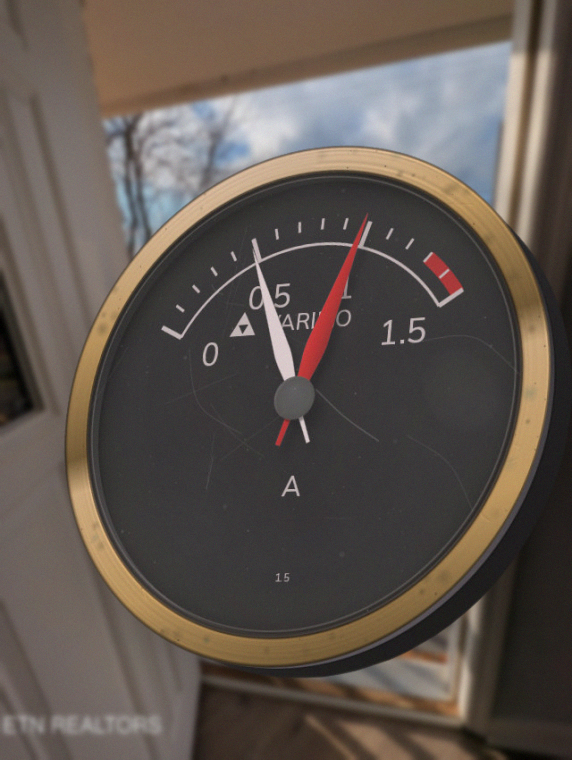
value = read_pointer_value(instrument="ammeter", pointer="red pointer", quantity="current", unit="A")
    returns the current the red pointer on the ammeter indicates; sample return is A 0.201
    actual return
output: A 1
